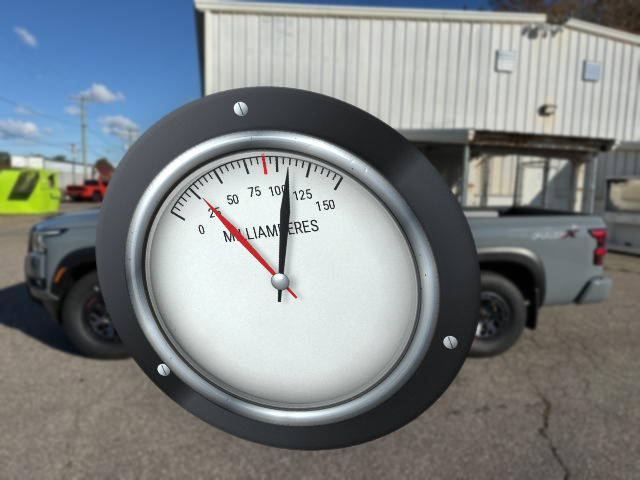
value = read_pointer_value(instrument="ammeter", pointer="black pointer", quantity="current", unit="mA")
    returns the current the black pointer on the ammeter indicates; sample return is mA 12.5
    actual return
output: mA 110
